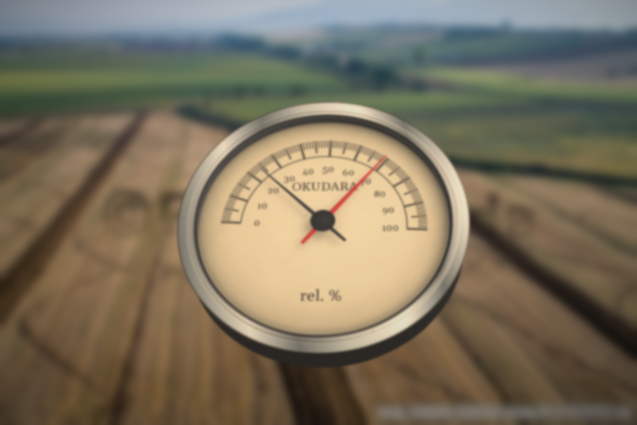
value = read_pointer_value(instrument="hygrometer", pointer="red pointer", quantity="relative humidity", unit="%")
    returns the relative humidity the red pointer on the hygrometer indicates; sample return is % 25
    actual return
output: % 70
